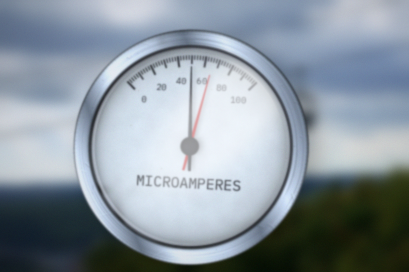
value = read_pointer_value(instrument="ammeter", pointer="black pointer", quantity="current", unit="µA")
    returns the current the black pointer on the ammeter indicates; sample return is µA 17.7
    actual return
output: µA 50
